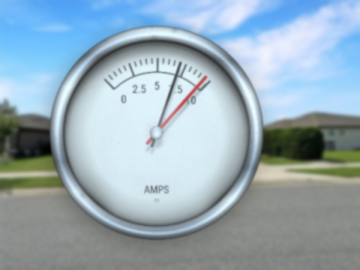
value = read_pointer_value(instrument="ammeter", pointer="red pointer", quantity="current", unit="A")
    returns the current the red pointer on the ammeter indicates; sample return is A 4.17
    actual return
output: A 9.5
